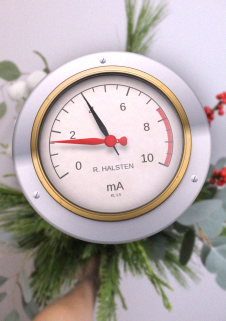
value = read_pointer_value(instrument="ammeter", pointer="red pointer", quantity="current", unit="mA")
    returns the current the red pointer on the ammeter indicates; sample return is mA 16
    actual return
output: mA 1.5
